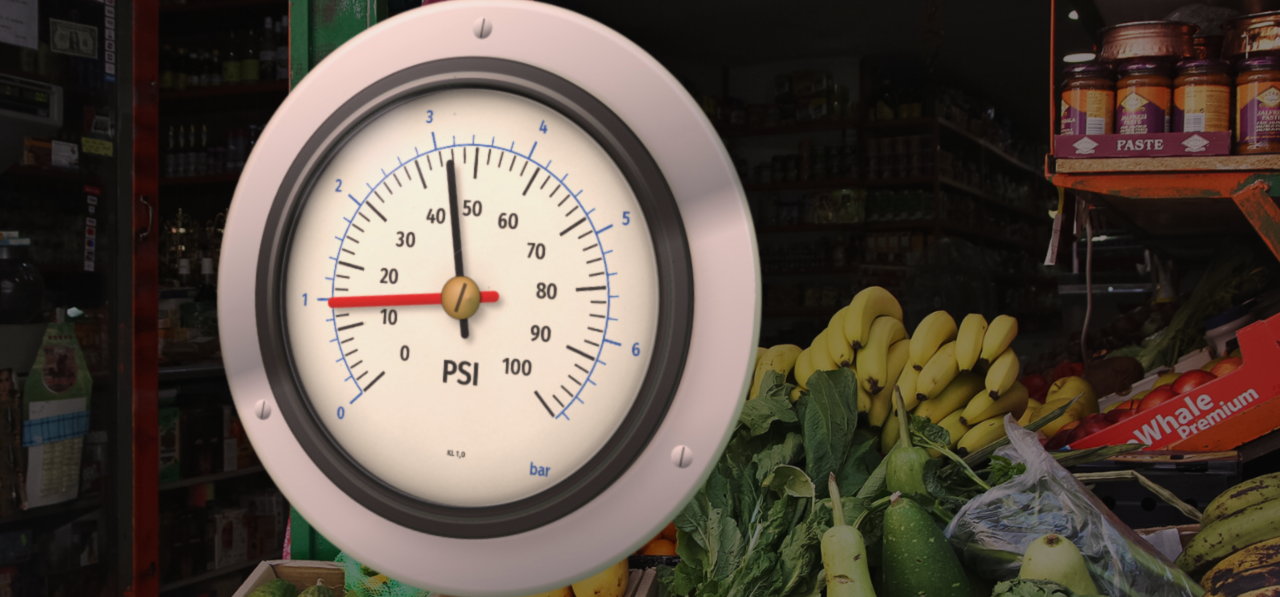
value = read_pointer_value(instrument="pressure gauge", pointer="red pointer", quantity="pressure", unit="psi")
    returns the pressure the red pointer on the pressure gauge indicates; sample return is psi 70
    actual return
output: psi 14
